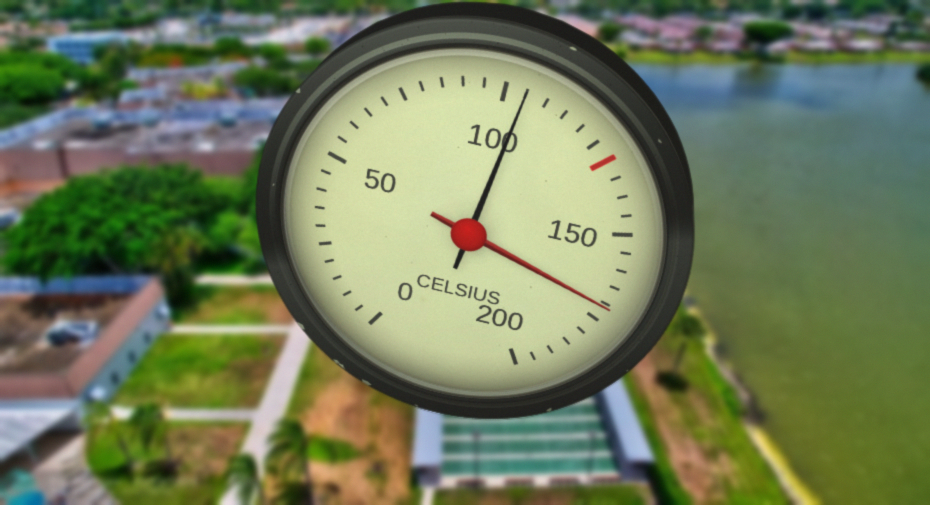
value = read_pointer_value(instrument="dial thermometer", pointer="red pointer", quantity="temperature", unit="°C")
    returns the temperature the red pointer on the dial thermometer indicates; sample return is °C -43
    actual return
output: °C 170
